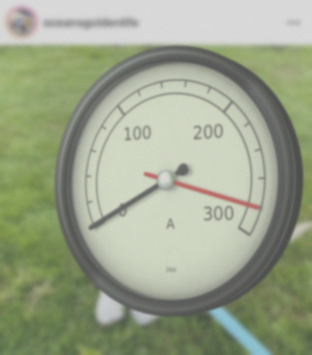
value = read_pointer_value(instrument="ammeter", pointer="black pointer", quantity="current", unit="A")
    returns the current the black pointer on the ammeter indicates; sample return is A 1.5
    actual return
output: A 0
